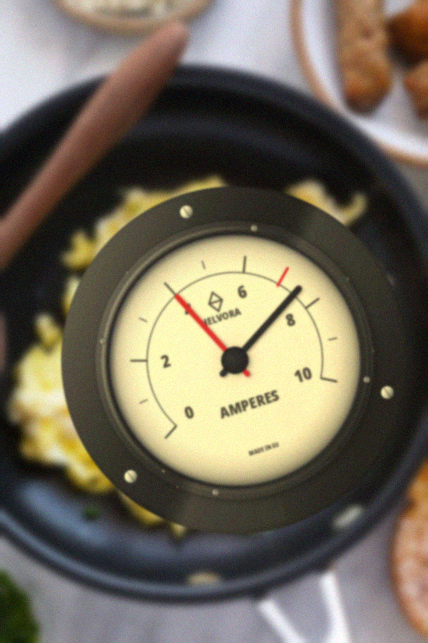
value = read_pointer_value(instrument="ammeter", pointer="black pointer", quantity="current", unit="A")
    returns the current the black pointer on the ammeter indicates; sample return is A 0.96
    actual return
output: A 7.5
